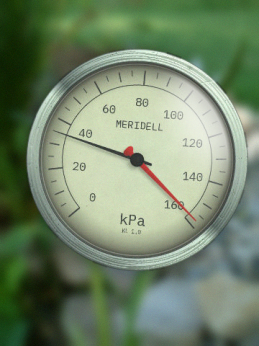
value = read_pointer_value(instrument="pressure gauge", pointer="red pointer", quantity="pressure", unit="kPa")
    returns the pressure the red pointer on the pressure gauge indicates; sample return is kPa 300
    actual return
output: kPa 157.5
